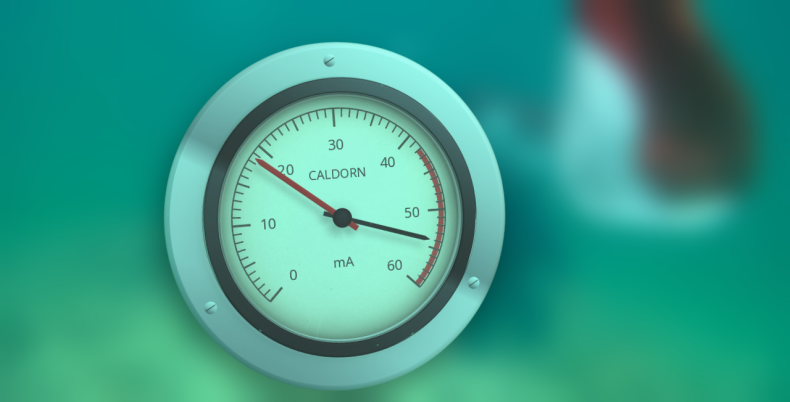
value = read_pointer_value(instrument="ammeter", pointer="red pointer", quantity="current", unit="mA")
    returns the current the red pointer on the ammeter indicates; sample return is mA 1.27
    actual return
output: mA 18.5
